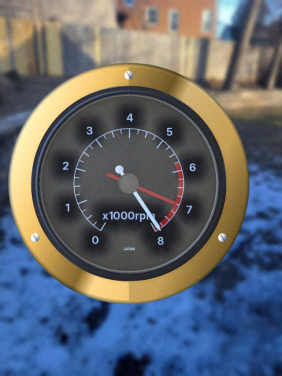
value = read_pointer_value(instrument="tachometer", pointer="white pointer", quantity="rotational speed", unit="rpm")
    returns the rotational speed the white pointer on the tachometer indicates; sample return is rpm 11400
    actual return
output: rpm 7875
